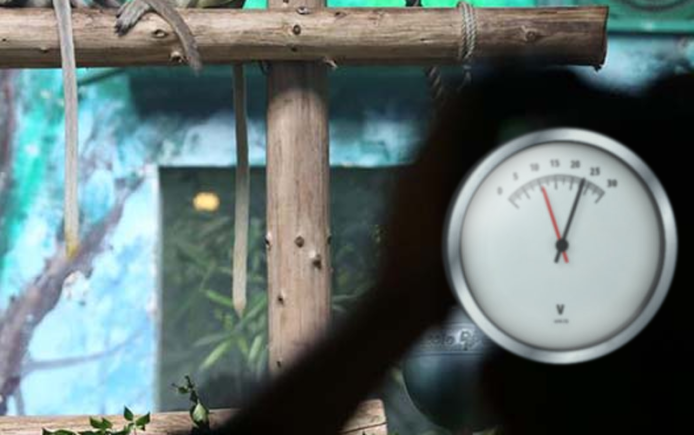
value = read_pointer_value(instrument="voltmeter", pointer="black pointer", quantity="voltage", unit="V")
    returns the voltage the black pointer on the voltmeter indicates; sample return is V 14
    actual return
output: V 22.5
